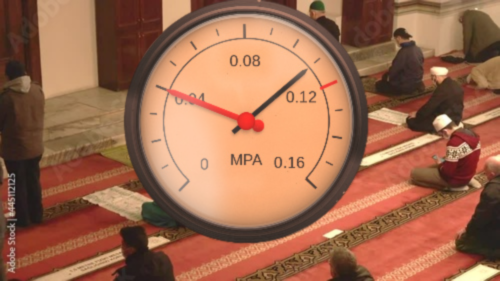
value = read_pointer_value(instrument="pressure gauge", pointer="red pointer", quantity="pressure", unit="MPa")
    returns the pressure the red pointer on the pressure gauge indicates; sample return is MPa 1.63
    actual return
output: MPa 0.04
